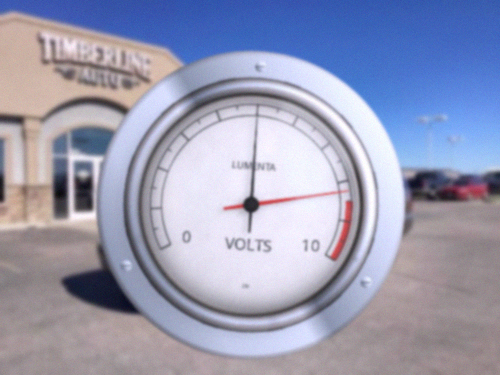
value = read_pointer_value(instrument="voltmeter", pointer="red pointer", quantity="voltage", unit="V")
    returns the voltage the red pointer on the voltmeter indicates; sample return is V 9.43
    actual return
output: V 8.25
